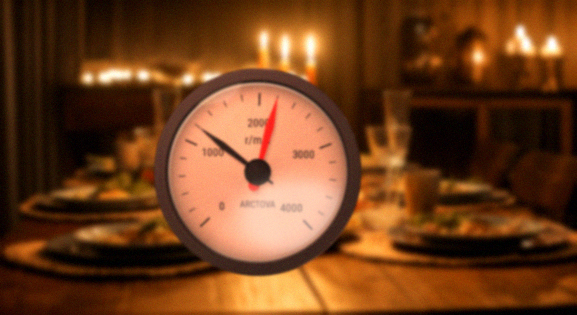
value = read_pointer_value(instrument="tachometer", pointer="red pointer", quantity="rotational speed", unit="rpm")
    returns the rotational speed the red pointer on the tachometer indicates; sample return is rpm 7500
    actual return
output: rpm 2200
